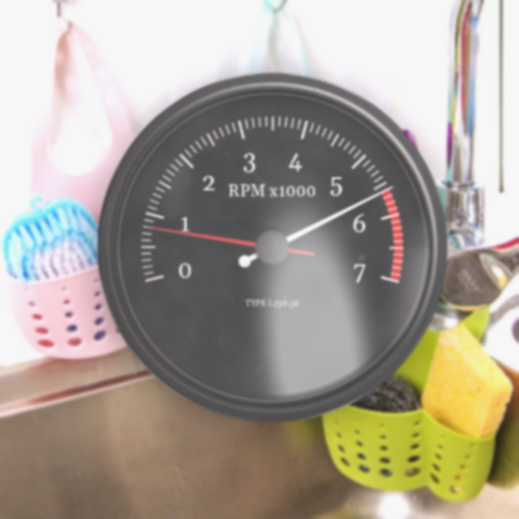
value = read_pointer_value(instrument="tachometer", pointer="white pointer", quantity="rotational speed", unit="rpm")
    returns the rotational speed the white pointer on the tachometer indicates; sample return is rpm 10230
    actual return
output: rpm 5600
